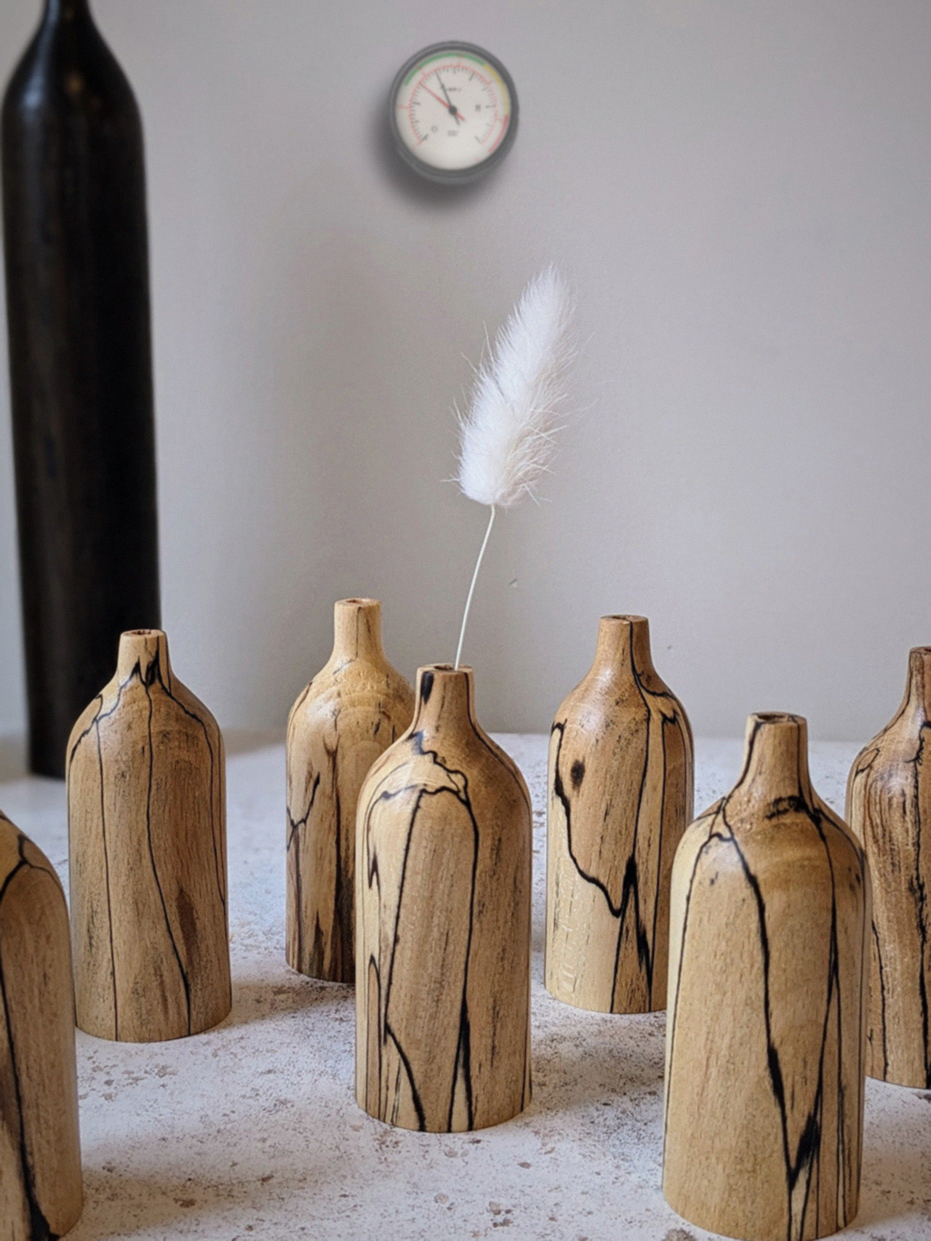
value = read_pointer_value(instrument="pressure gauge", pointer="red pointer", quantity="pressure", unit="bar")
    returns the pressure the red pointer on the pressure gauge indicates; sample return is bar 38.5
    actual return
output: bar 3
